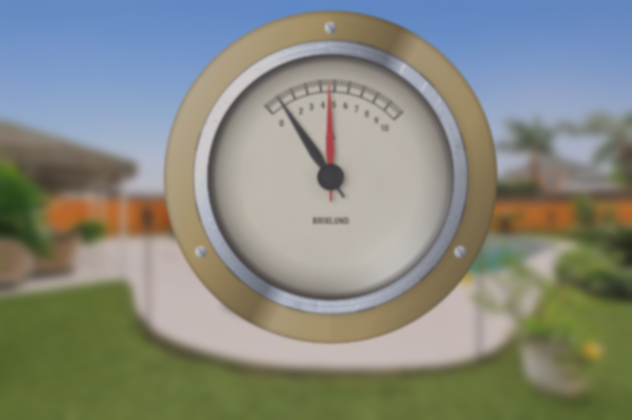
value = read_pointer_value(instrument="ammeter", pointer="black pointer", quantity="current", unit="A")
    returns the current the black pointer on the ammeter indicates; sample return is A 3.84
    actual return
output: A 1
